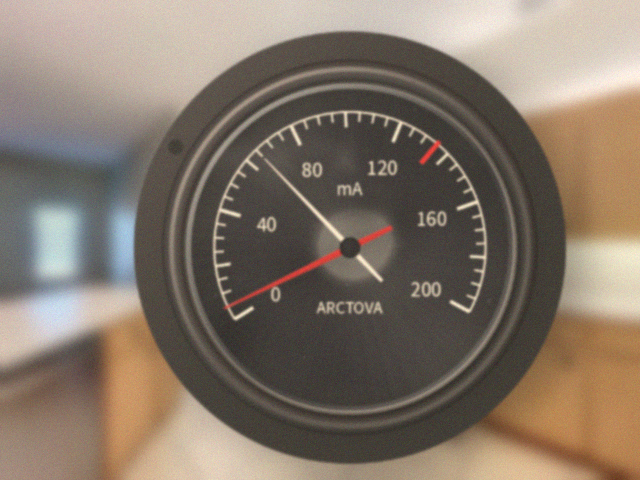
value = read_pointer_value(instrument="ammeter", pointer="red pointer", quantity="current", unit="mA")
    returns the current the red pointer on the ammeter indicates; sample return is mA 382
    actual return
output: mA 5
